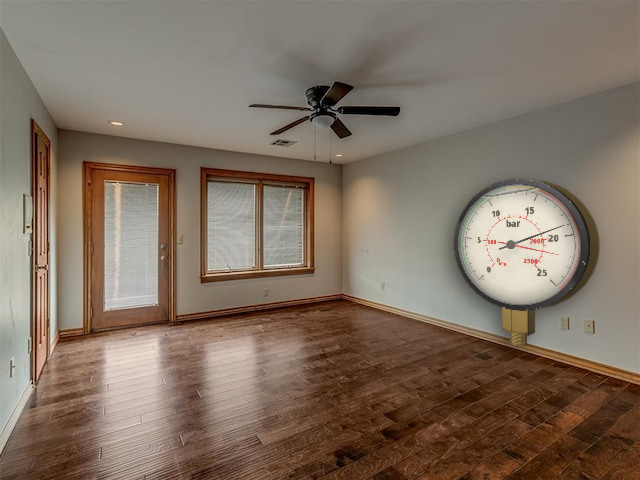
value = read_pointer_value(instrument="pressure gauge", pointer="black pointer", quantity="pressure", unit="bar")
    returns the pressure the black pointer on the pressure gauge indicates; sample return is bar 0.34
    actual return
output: bar 19
